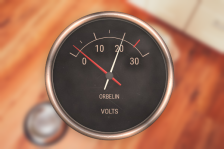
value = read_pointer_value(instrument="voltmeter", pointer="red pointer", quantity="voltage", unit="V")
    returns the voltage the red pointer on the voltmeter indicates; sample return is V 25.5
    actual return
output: V 2.5
